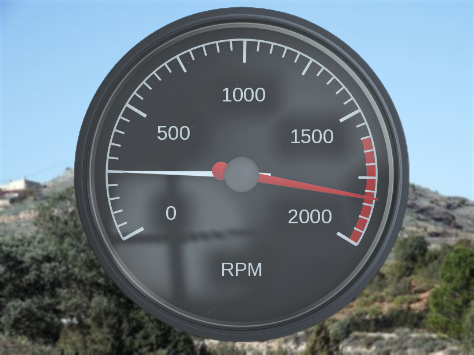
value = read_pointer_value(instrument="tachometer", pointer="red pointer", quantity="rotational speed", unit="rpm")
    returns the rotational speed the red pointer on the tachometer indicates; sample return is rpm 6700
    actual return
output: rpm 1825
